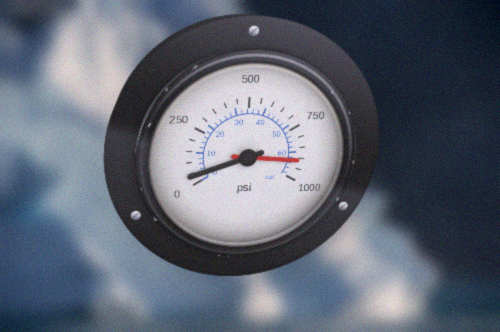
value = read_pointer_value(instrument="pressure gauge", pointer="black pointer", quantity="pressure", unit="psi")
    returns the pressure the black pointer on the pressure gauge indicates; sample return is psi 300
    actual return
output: psi 50
